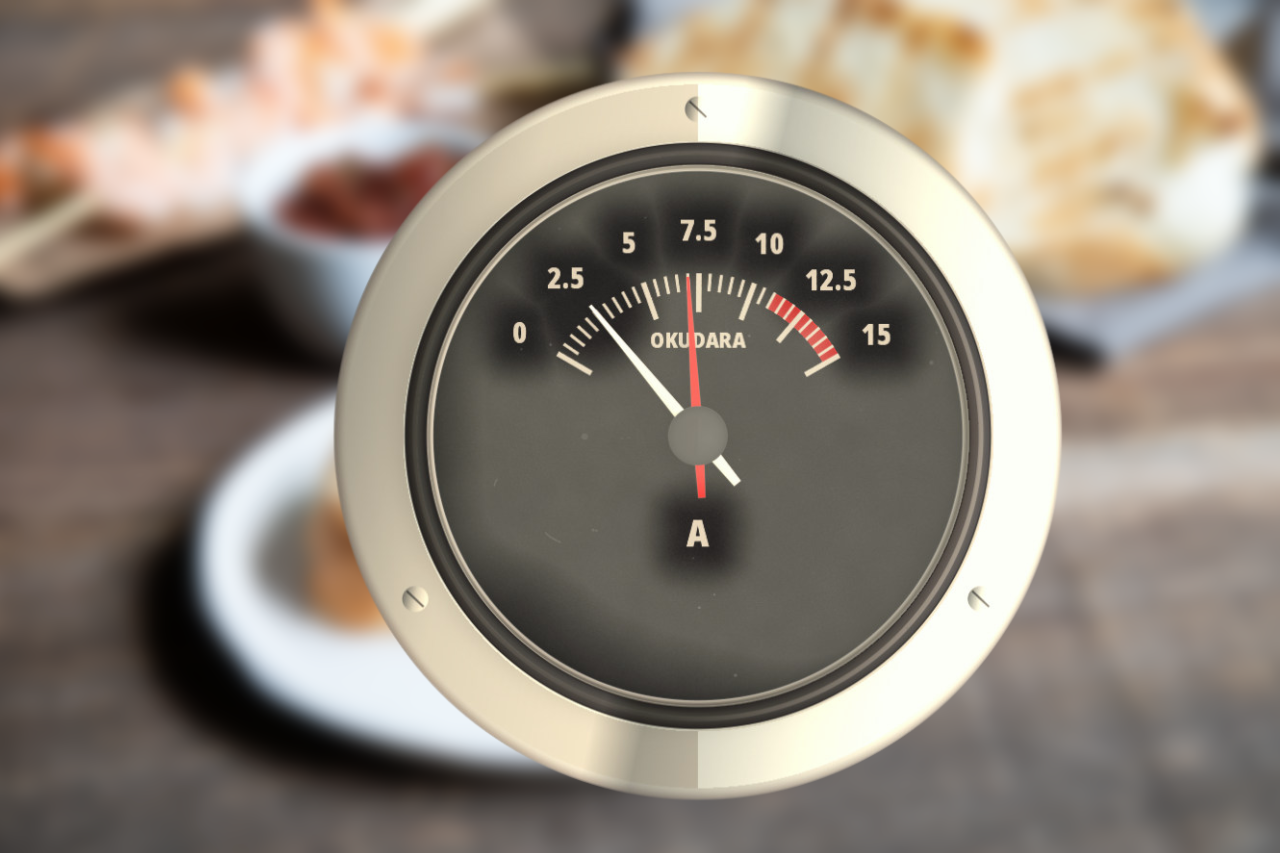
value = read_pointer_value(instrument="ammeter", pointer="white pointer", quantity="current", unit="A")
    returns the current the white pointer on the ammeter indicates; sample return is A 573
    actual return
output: A 2.5
